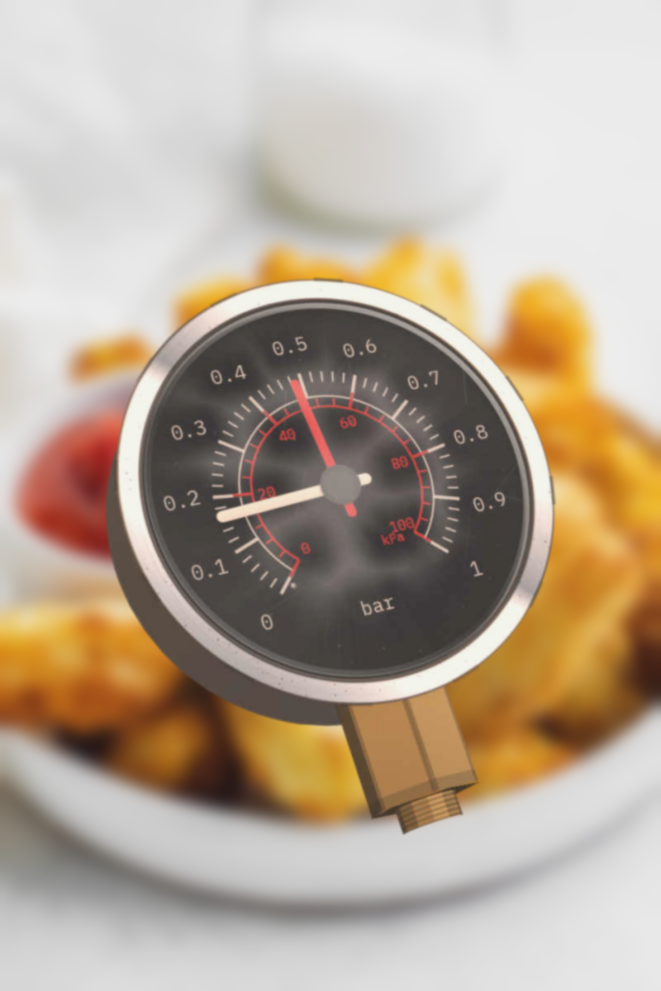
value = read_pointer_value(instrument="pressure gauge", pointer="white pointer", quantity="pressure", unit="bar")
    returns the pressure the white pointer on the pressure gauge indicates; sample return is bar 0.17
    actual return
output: bar 0.16
